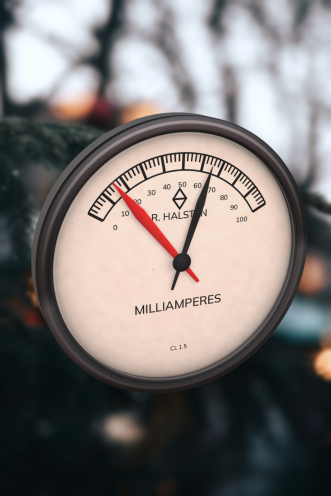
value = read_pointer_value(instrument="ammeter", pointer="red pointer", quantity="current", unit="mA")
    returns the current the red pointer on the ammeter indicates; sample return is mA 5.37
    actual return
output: mA 16
